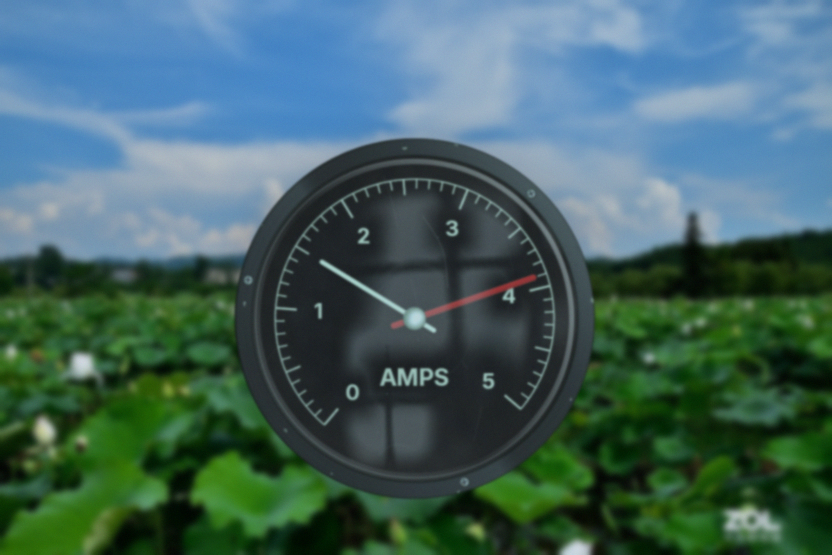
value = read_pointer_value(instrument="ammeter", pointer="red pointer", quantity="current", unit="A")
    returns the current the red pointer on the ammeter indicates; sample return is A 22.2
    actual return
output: A 3.9
